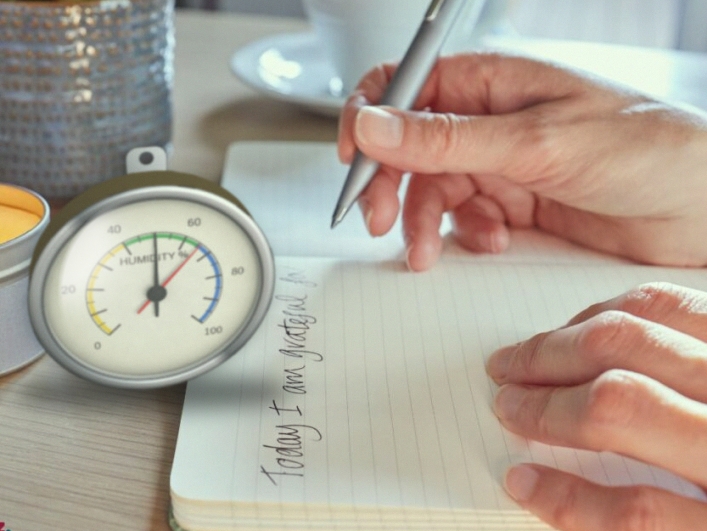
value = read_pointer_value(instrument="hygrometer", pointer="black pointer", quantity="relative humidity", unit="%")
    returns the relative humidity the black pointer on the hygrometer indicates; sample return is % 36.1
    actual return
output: % 50
